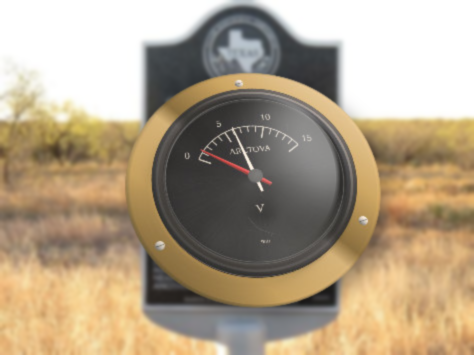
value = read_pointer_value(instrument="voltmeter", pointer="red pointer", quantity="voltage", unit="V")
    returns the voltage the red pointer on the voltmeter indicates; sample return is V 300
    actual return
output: V 1
